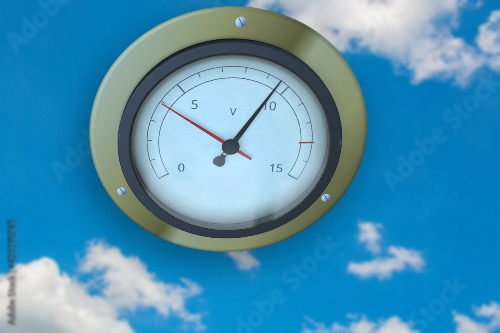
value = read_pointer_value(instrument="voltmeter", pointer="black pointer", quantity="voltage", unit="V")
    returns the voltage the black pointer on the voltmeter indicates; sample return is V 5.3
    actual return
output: V 9.5
